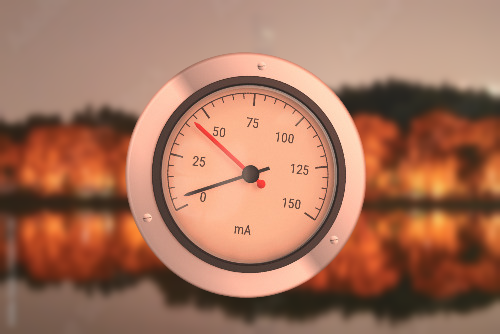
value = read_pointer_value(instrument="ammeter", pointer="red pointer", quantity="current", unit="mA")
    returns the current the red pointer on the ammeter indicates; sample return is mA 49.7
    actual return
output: mA 42.5
